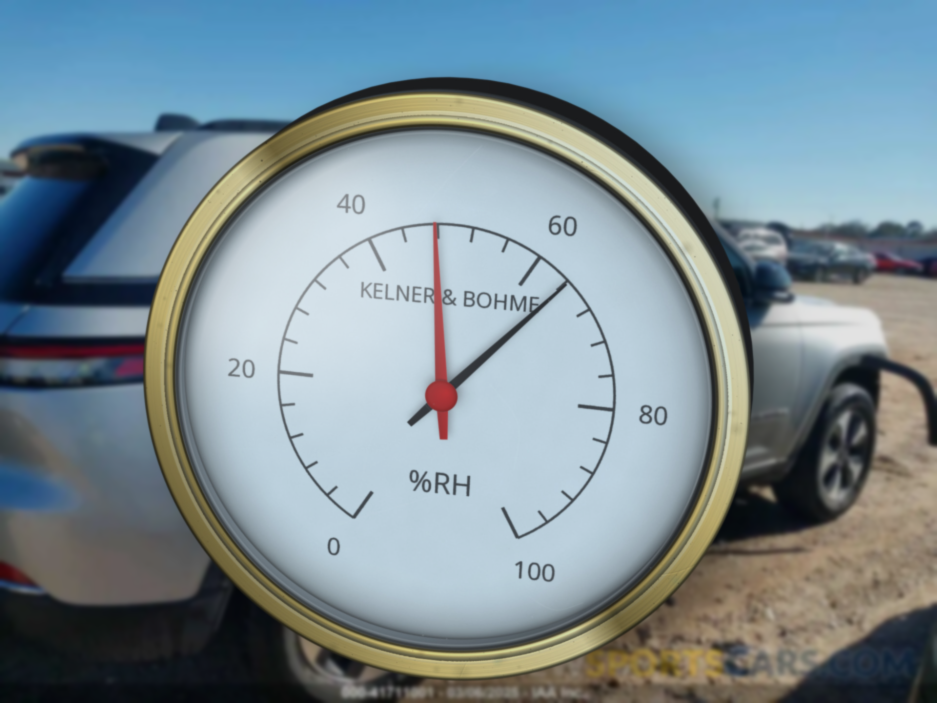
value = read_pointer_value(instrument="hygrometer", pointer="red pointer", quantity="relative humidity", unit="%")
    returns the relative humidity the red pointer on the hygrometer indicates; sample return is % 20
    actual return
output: % 48
